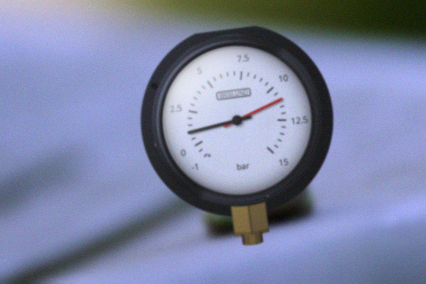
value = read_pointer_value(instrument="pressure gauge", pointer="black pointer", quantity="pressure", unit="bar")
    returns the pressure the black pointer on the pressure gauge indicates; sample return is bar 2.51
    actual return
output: bar 1
